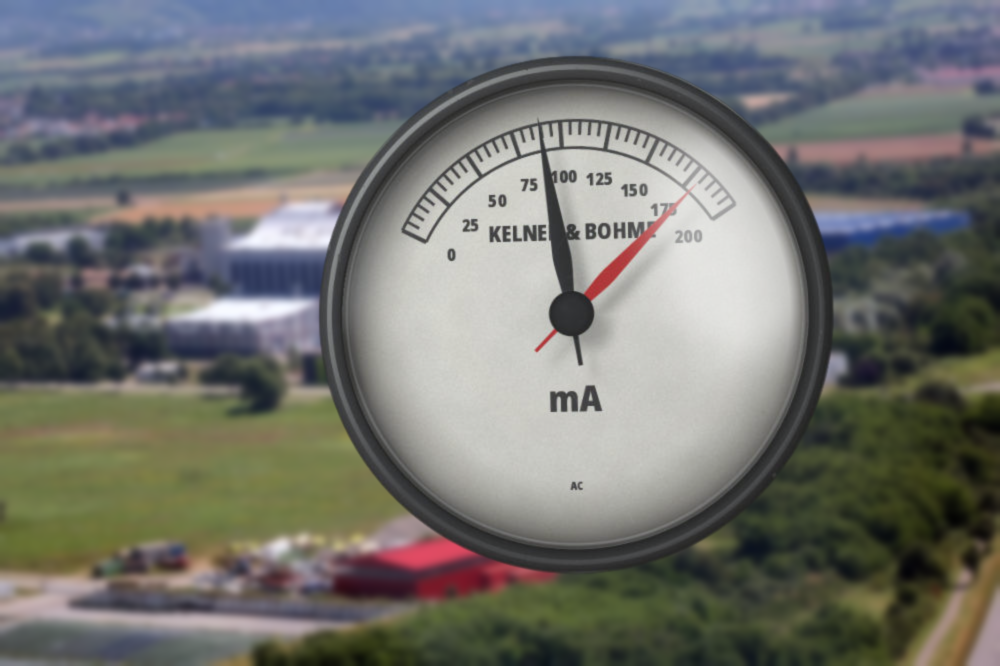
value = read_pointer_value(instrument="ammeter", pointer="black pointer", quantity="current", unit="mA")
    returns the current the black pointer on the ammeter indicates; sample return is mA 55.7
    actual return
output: mA 90
